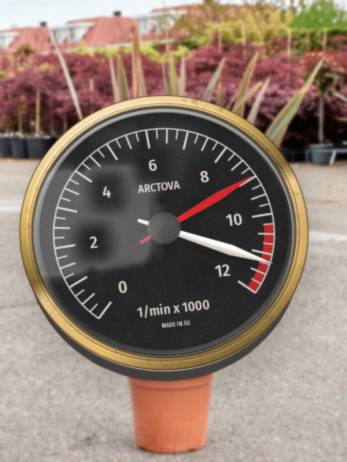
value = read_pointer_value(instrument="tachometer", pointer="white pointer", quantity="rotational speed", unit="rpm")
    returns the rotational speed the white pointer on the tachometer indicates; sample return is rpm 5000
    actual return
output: rpm 11250
